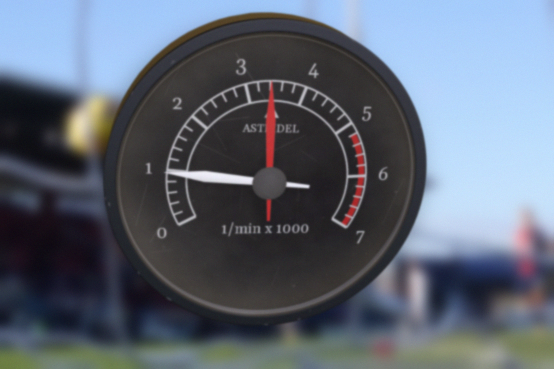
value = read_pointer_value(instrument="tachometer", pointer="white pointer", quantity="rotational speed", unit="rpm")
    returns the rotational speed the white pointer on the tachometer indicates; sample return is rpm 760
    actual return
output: rpm 1000
